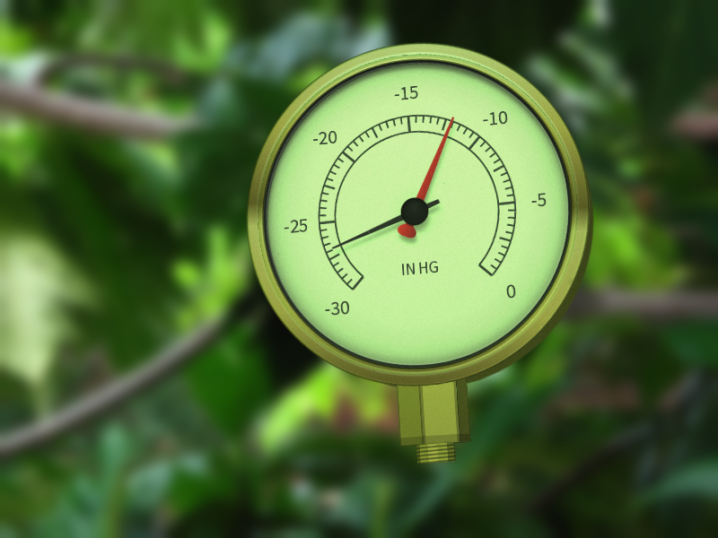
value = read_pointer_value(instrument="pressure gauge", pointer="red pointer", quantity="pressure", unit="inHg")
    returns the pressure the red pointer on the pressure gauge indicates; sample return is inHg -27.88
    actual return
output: inHg -12
